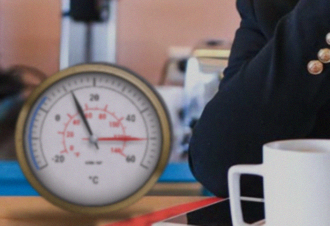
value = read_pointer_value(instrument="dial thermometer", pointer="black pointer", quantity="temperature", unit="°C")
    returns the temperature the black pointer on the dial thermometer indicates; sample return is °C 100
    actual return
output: °C 12
